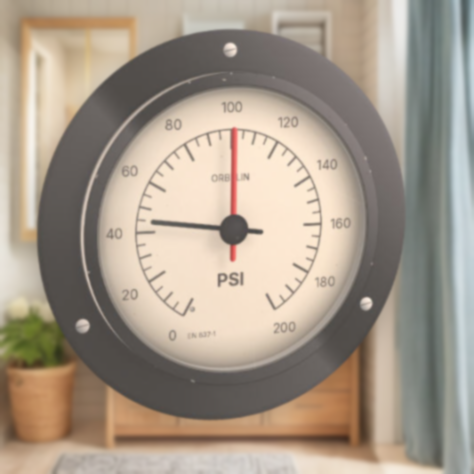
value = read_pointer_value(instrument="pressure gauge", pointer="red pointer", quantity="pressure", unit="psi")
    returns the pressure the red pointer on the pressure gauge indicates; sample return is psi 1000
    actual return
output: psi 100
